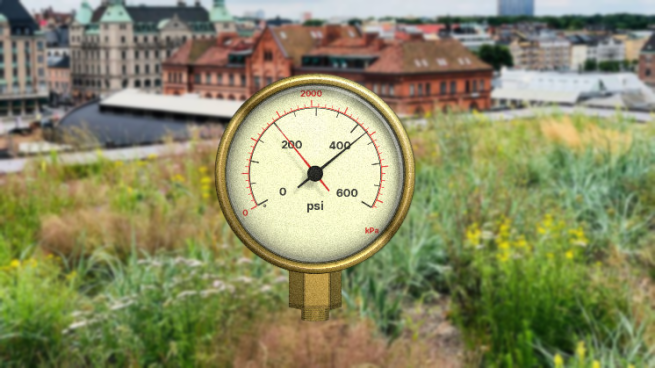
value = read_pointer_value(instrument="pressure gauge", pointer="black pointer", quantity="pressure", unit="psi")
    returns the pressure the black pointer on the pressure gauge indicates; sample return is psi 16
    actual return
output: psi 425
